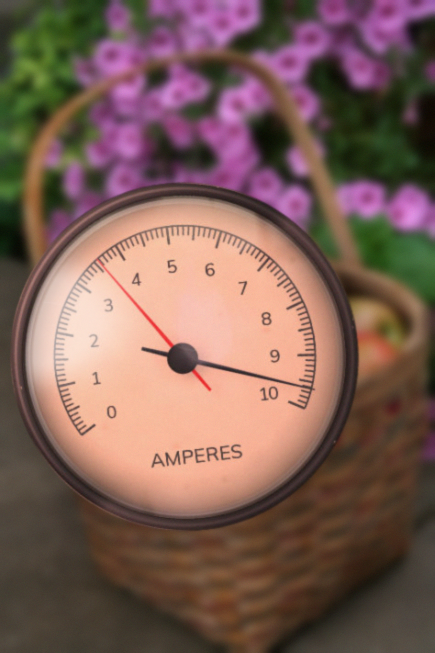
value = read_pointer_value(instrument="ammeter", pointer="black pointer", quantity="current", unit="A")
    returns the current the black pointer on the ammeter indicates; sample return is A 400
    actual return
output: A 9.6
